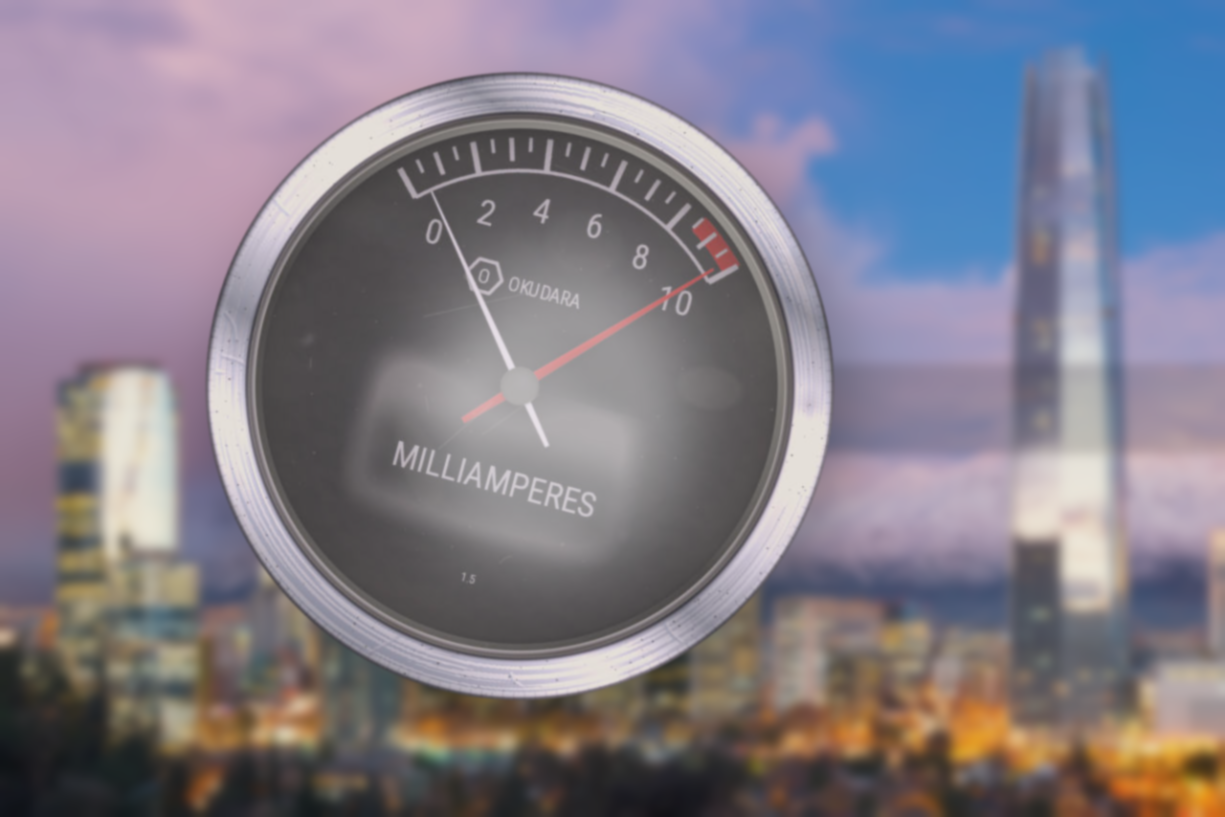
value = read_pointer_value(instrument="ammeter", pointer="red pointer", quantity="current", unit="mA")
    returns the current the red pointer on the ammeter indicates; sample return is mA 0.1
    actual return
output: mA 9.75
